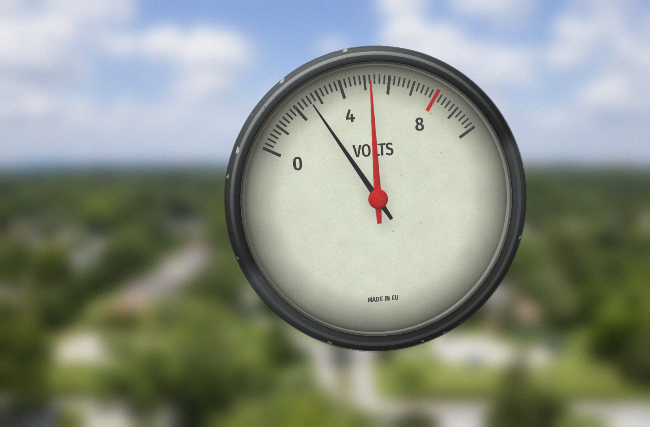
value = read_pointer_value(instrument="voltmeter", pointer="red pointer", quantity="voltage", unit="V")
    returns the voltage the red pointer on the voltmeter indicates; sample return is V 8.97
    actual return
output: V 5.2
